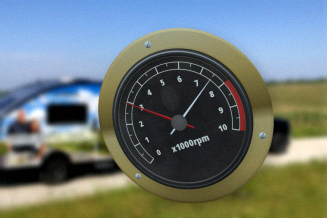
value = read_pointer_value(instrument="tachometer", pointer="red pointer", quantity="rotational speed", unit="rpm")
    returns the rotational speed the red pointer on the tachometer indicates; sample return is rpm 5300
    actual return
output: rpm 3000
